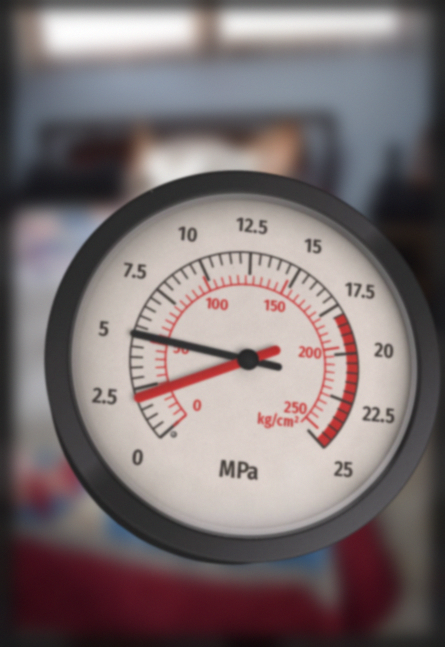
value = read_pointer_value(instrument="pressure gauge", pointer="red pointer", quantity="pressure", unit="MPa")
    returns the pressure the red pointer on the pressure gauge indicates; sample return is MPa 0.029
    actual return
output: MPa 2
